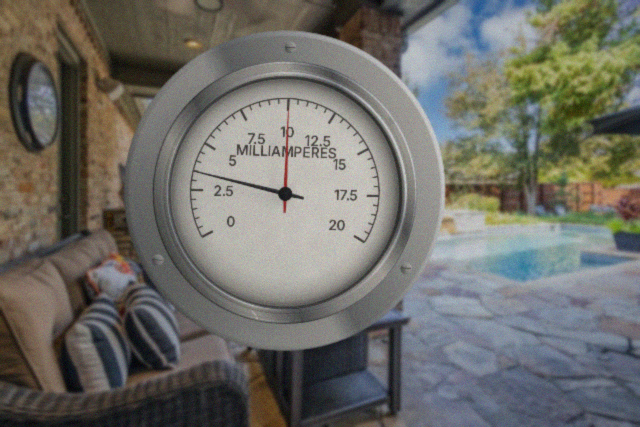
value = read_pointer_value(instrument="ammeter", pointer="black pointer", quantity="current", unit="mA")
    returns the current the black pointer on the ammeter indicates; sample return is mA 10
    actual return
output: mA 3.5
